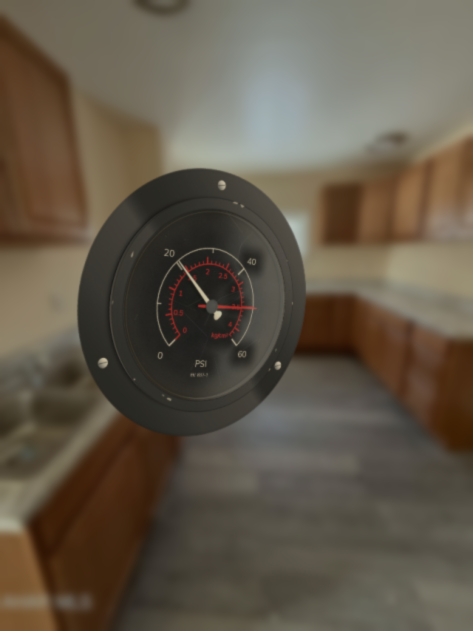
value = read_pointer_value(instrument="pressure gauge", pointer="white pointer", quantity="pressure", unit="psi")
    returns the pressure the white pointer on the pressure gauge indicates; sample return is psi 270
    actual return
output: psi 20
